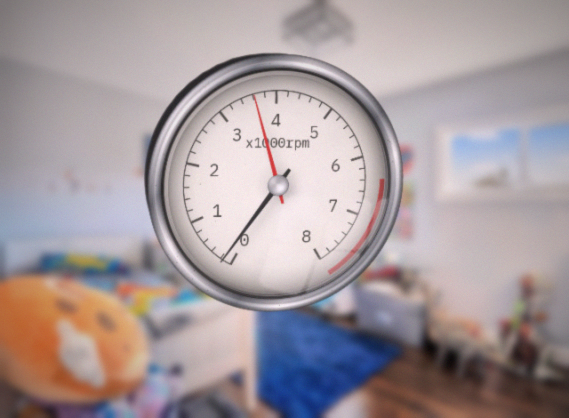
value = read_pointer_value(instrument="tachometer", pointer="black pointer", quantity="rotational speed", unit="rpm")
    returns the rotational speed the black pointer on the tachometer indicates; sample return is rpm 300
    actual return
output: rpm 200
